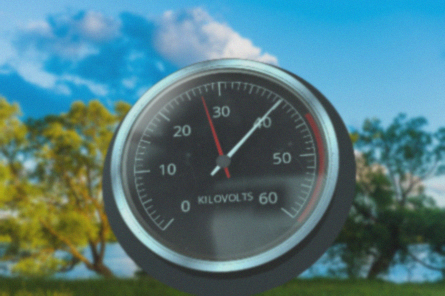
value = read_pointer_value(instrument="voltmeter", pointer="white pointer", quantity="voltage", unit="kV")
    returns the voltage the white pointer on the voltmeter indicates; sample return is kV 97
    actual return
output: kV 40
